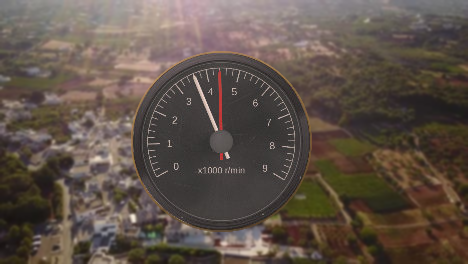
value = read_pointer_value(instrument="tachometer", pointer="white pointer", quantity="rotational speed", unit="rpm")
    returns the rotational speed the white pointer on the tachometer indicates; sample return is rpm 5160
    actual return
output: rpm 3600
